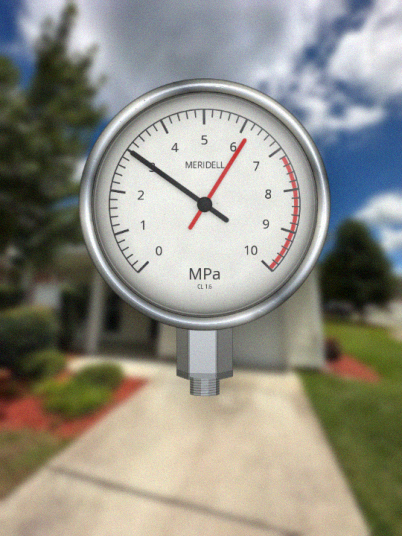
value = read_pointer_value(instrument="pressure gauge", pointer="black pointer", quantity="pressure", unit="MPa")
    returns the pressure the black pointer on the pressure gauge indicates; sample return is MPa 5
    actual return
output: MPa 3
